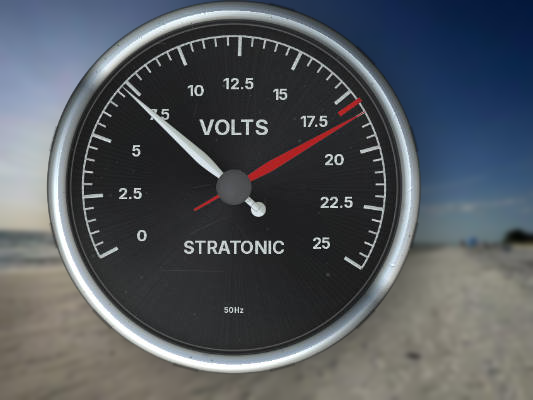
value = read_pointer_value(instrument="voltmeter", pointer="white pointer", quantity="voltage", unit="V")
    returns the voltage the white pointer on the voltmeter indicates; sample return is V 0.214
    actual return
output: V 7.25
